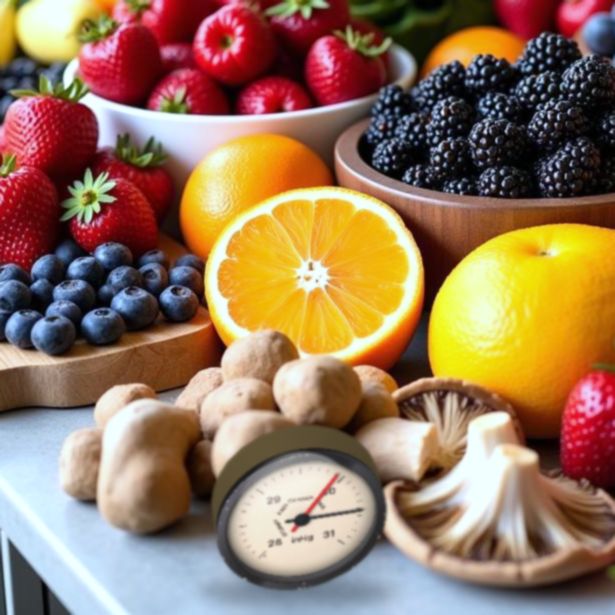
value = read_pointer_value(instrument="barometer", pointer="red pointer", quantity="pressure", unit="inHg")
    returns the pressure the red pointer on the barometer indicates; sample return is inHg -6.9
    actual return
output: inHg 29.9
